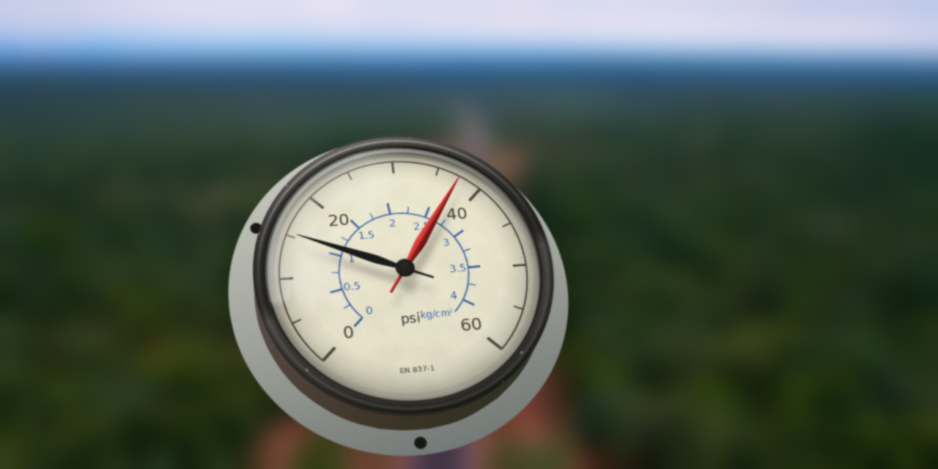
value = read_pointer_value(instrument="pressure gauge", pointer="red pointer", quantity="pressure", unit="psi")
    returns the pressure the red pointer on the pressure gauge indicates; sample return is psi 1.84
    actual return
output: psi 37.5
